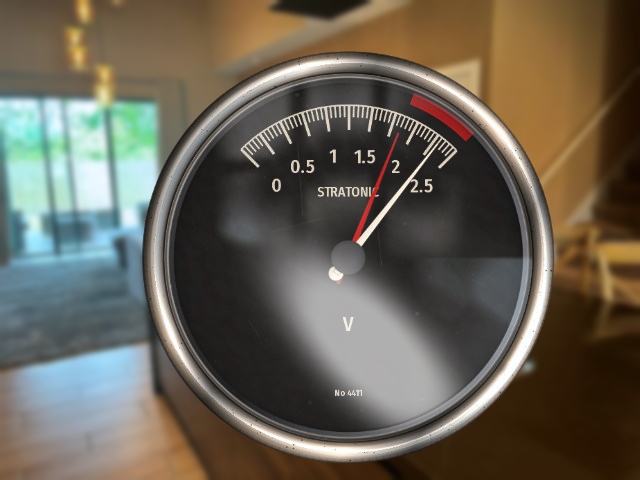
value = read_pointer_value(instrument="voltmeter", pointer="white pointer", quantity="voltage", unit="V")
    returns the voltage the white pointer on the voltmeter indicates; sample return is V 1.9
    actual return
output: V 2.3
